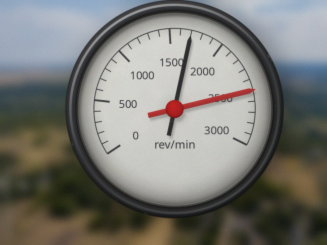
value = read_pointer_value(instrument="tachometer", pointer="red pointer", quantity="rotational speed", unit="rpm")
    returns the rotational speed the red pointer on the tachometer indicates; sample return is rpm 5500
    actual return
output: rpm 2500
